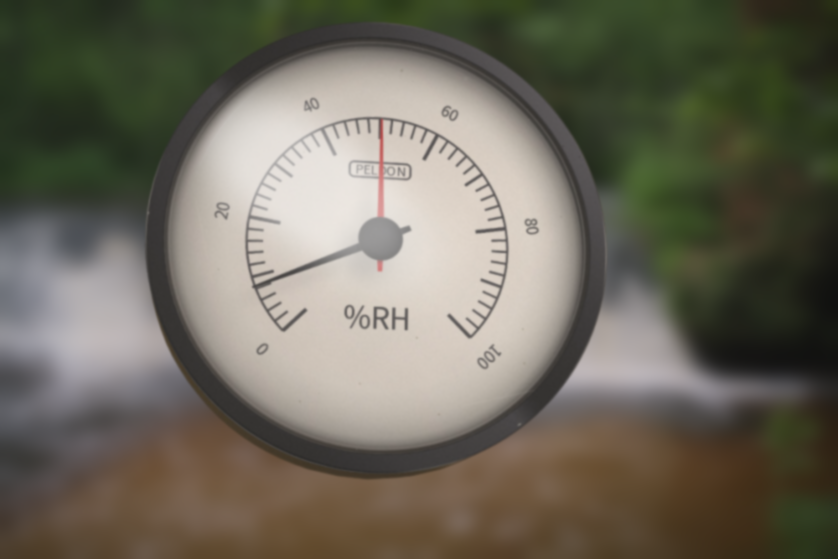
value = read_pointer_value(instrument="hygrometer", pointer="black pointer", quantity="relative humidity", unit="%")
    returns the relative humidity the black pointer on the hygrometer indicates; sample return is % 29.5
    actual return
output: % 8
